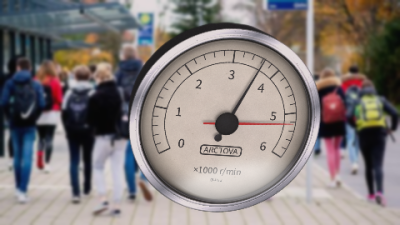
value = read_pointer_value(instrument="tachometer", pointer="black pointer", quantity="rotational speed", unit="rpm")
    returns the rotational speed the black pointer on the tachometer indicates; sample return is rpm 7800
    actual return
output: rpm 3600
